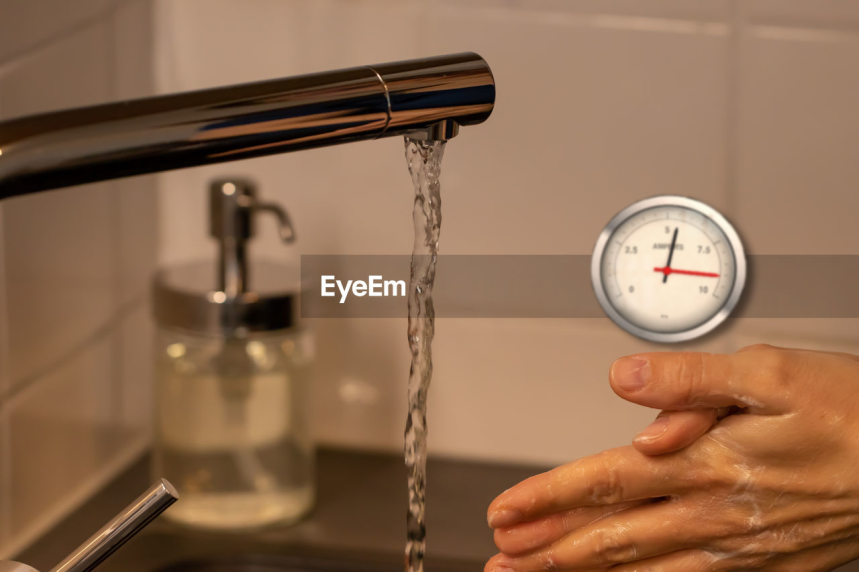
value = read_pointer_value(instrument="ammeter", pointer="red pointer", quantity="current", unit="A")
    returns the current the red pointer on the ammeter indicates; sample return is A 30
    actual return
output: A 9
